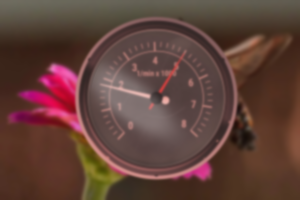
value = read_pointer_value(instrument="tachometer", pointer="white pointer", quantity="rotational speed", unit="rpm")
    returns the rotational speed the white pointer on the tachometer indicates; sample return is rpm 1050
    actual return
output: rpm 1800
